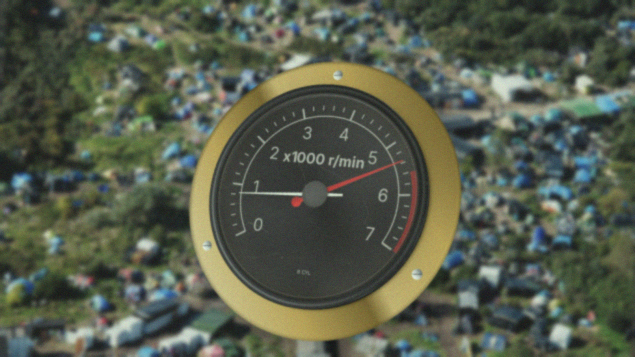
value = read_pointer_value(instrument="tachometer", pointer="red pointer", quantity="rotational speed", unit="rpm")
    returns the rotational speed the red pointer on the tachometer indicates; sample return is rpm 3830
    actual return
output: rpm 5400
